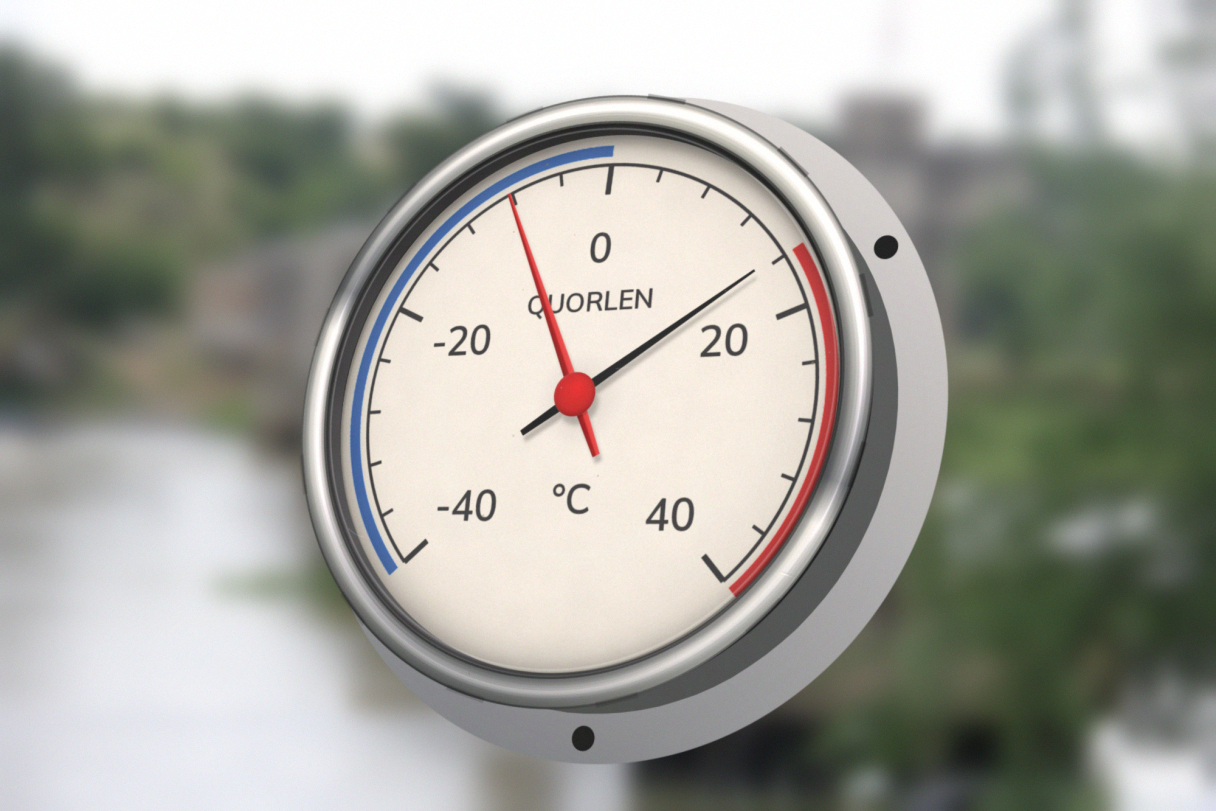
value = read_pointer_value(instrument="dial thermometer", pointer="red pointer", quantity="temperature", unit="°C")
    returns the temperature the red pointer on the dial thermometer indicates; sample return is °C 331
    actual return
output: °C -8
